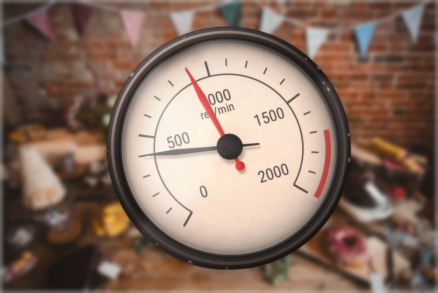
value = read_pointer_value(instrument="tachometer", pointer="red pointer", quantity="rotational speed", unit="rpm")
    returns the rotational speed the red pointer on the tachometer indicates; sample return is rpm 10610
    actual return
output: rpm 900
